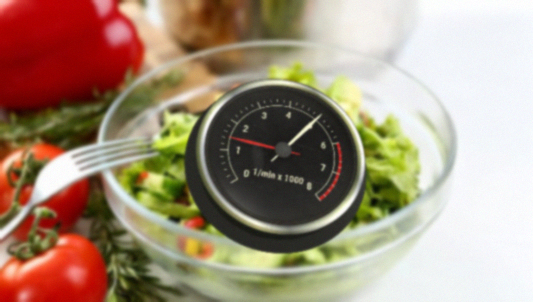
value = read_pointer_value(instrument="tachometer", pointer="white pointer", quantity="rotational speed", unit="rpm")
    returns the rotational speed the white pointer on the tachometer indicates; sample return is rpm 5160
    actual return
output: rpm 5000
